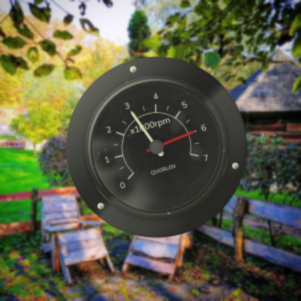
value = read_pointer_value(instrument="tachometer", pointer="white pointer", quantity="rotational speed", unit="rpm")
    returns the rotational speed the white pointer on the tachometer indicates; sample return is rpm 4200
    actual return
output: rpm 3000
